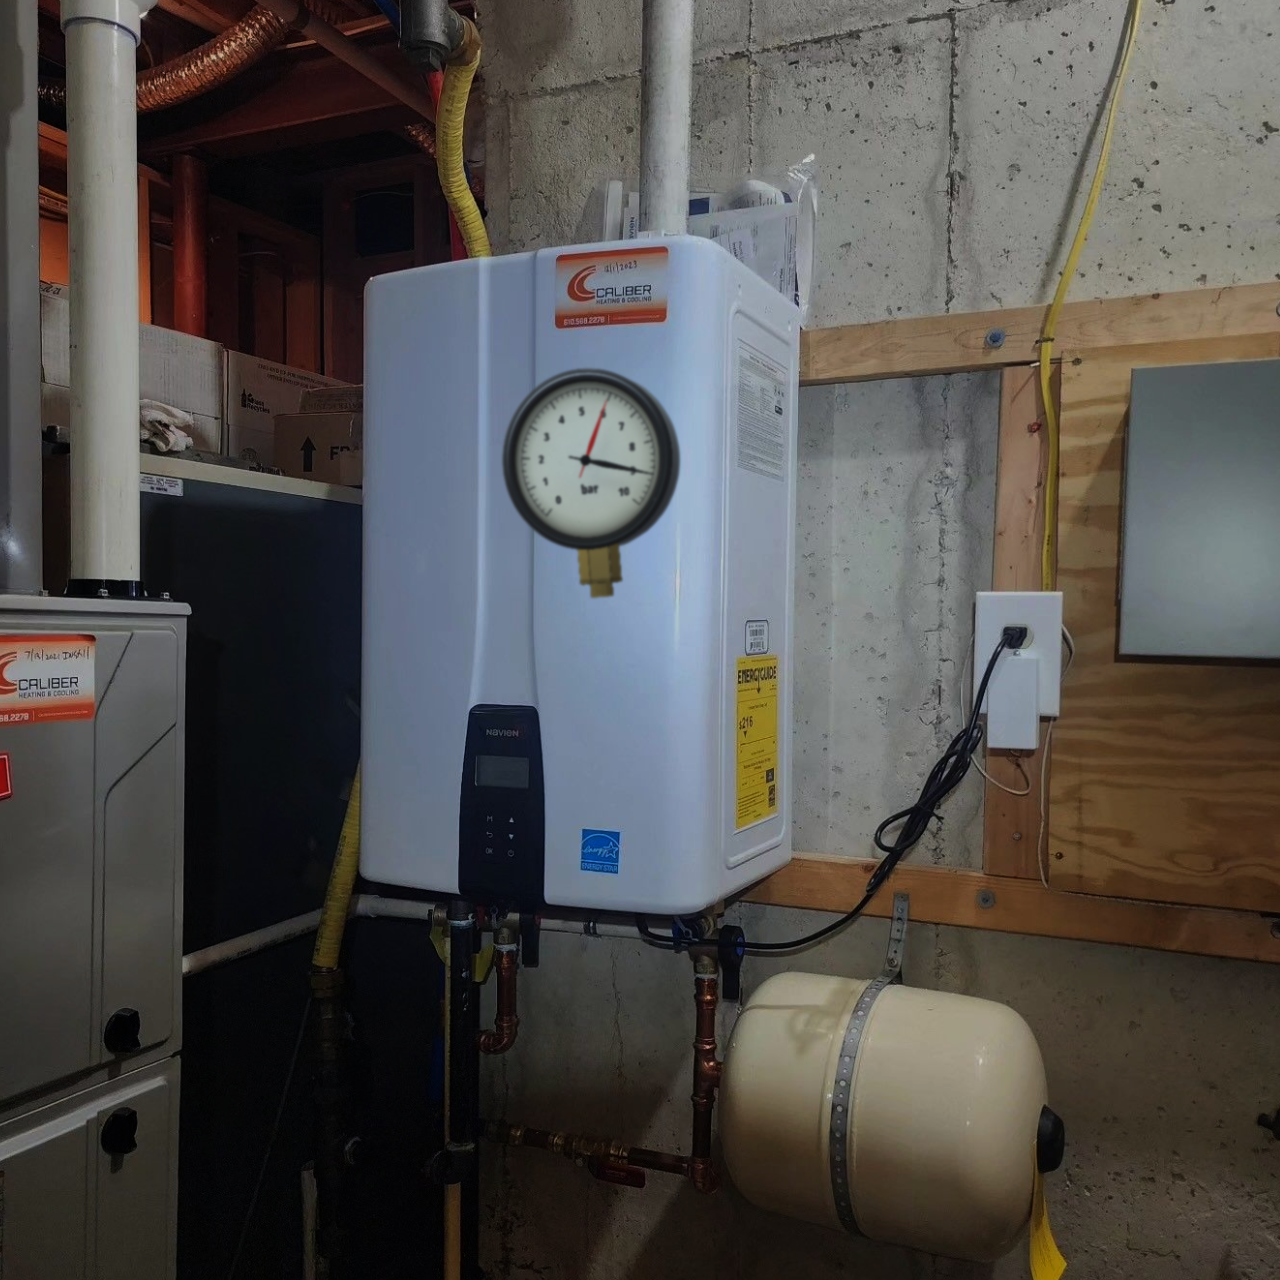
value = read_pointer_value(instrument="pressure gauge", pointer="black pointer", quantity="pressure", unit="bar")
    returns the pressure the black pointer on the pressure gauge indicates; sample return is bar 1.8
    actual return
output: bar 9
